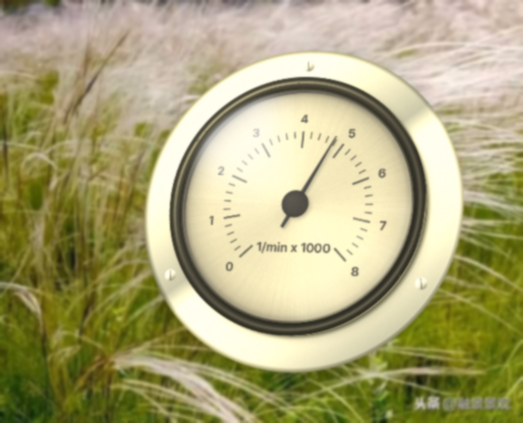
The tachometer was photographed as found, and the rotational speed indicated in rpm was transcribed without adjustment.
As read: 4800 rpm
